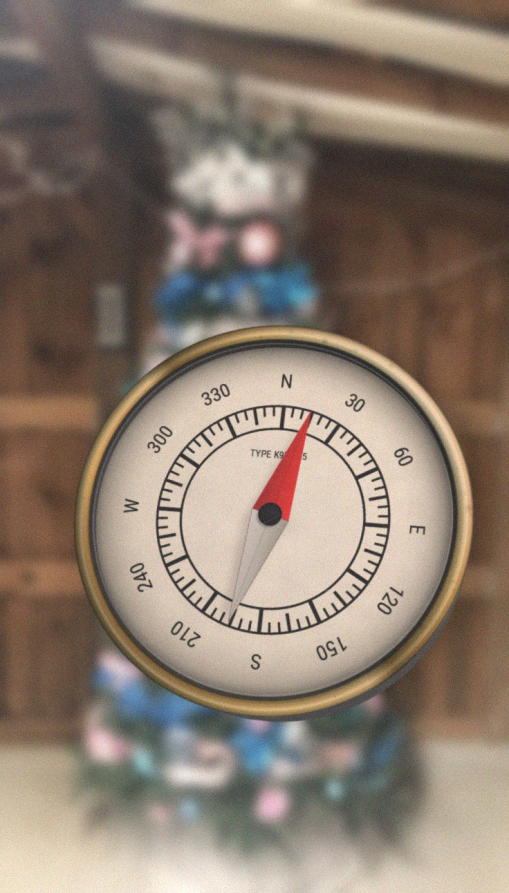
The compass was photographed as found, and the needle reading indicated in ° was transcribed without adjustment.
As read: 15 °
